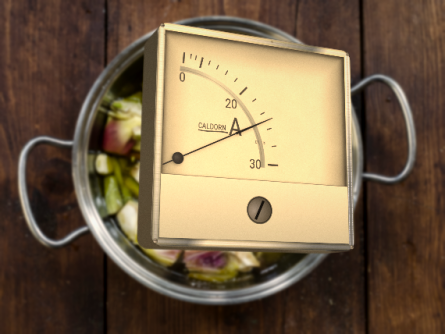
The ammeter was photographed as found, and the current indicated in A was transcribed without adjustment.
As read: 25 A
